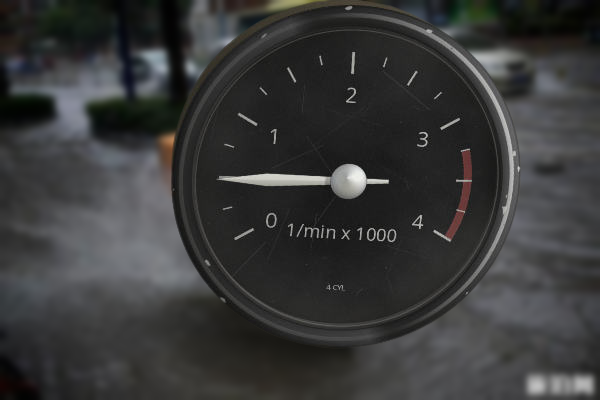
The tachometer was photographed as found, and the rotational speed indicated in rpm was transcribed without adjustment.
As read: 500 rpm
